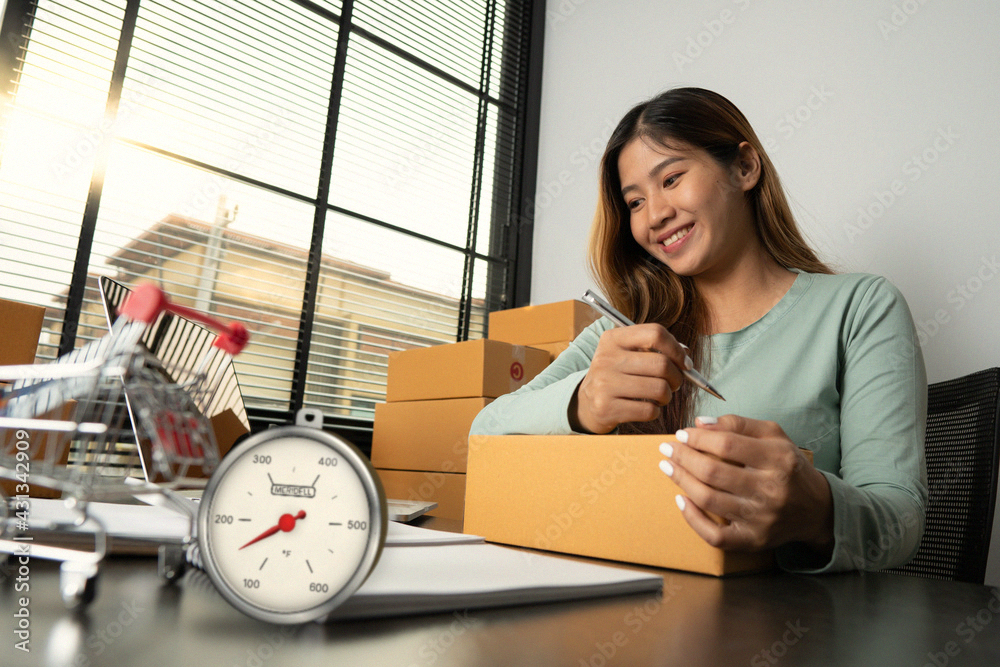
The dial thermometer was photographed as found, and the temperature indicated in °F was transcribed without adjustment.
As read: 150 °F
